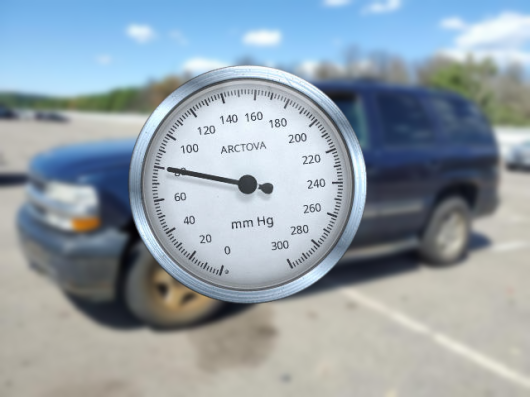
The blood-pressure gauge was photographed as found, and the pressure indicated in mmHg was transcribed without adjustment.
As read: 80 mmHg
